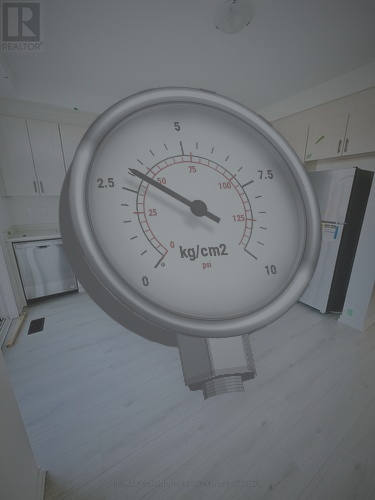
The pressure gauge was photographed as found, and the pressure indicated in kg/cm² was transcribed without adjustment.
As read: 3 kg/cm²
